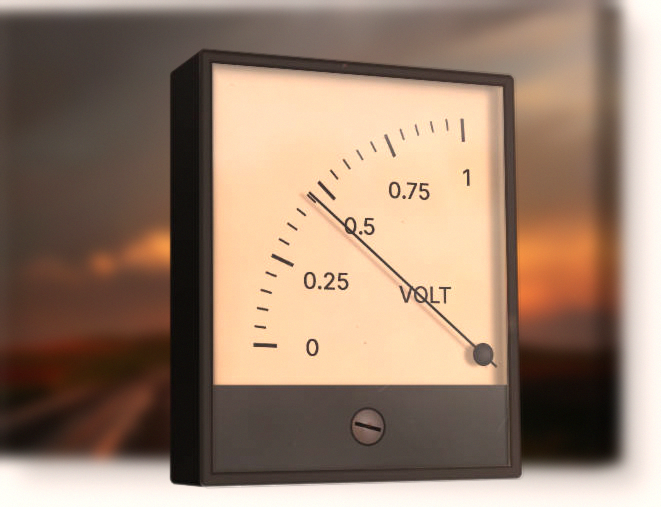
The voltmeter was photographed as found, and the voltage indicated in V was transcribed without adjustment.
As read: 0.45 V
